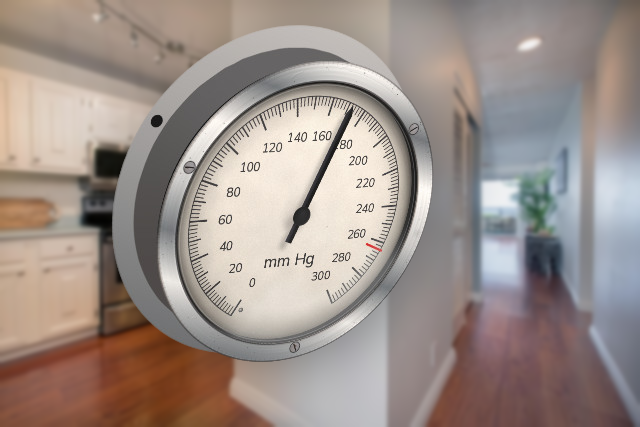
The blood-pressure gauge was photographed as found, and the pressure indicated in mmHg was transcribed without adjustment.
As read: 170 mmHg
